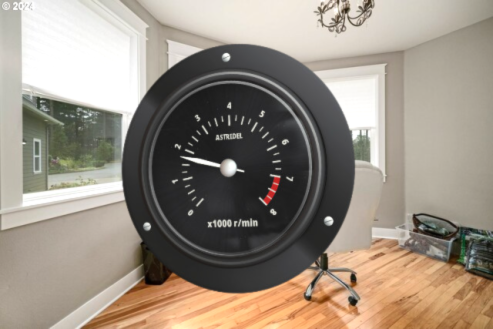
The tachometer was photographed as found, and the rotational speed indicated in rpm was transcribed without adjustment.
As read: 1750 rpm
